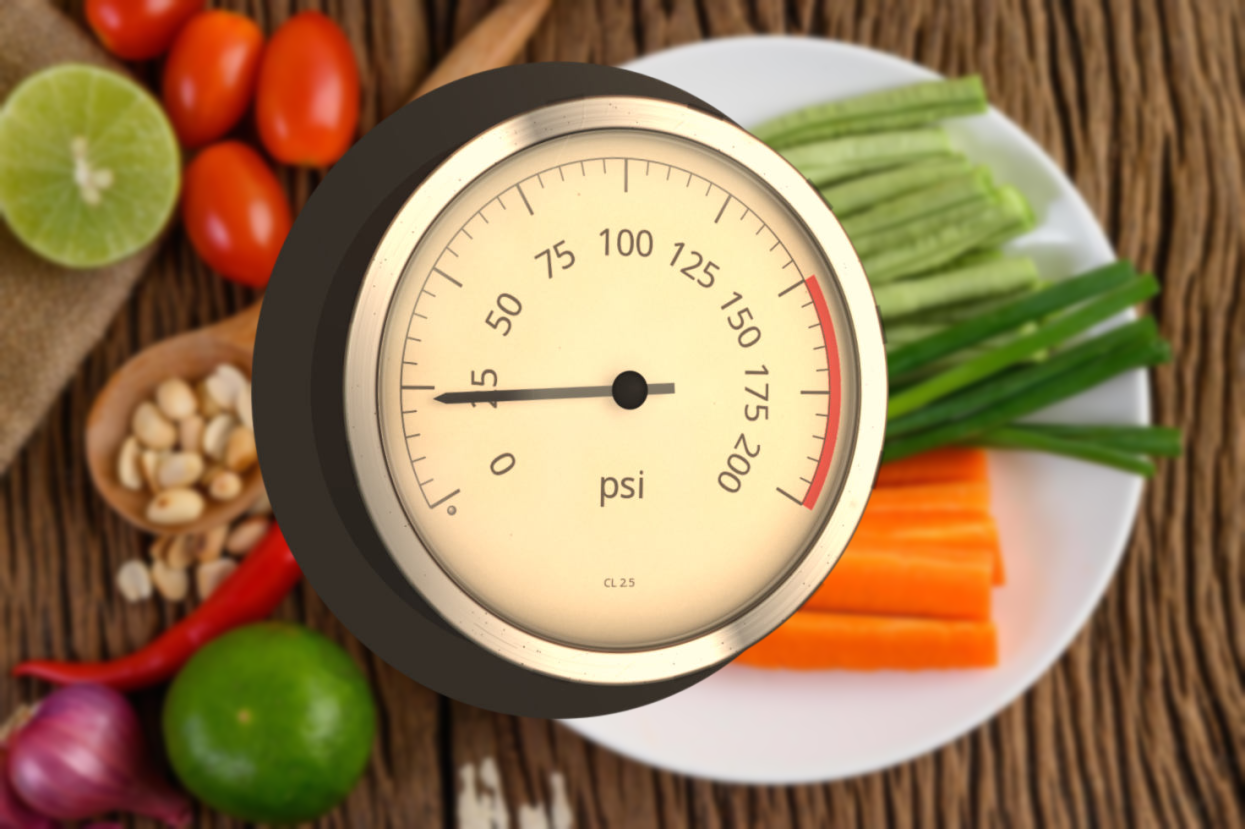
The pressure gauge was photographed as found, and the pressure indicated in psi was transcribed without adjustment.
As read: 22.5 psi
